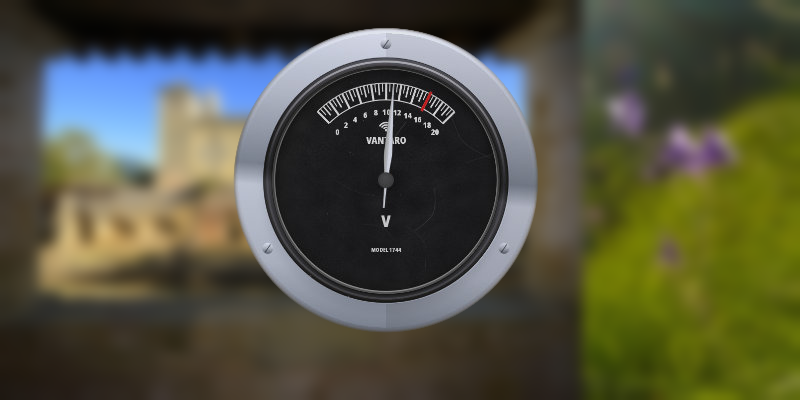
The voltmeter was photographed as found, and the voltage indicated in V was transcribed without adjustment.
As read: 11 V
